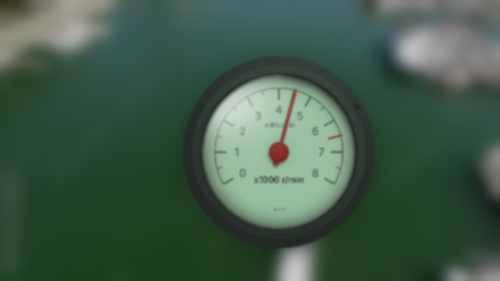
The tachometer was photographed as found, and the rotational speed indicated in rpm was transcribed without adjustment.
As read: 4500 rpm
